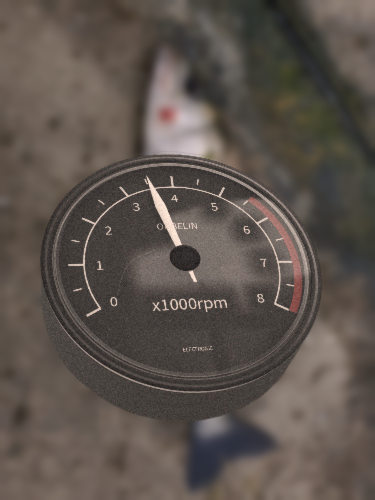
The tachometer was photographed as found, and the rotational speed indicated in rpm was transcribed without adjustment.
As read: 3500 rpm
